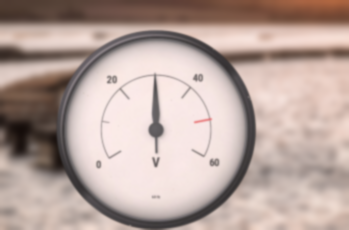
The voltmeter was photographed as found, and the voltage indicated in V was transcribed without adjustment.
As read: 30 V
